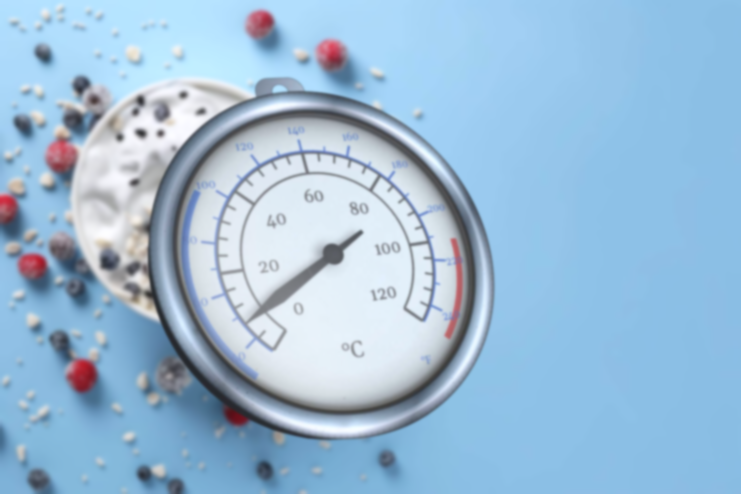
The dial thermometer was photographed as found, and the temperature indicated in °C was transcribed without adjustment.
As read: 8 °C
